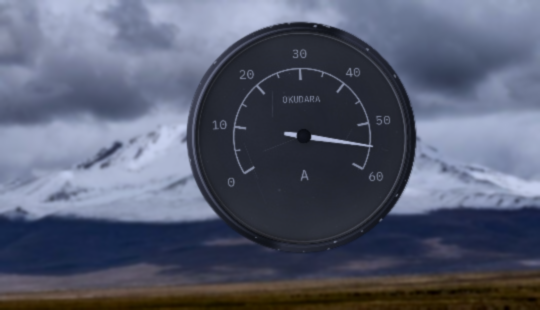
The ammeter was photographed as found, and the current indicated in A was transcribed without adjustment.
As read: 55 A
